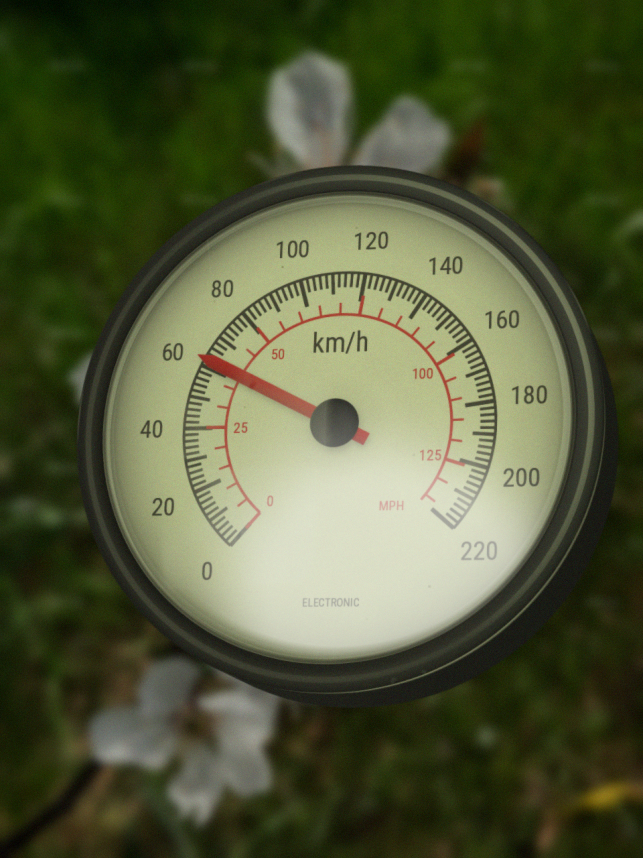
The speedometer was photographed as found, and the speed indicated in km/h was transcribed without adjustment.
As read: 62 km/h
